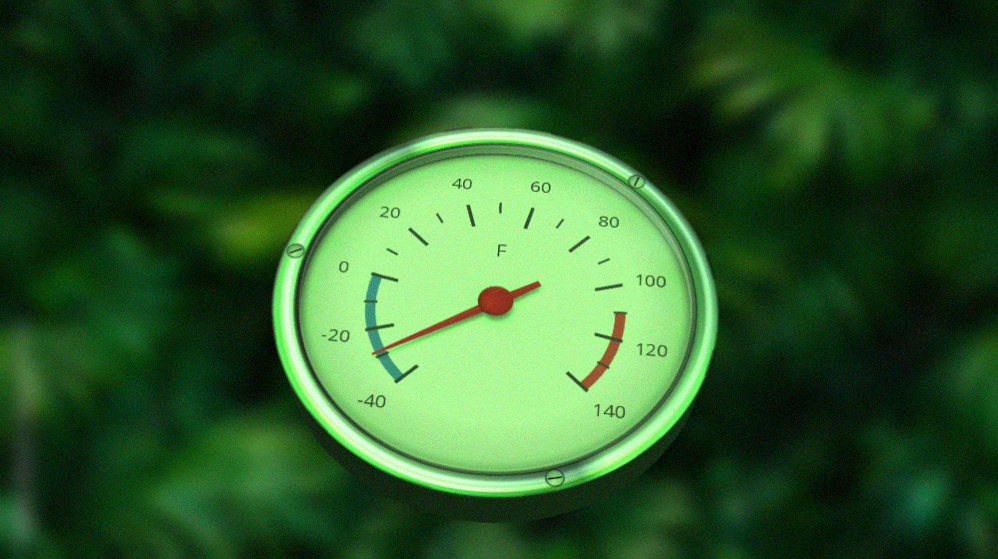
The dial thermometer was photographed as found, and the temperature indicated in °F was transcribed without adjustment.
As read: -30 °F
